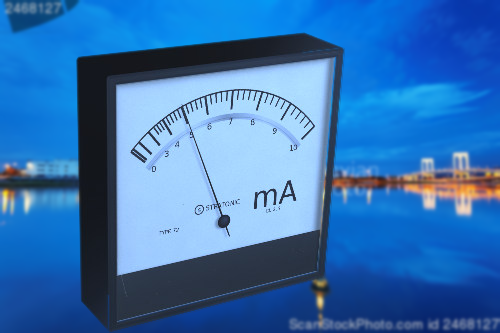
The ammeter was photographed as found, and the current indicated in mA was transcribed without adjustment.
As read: 5 mA
